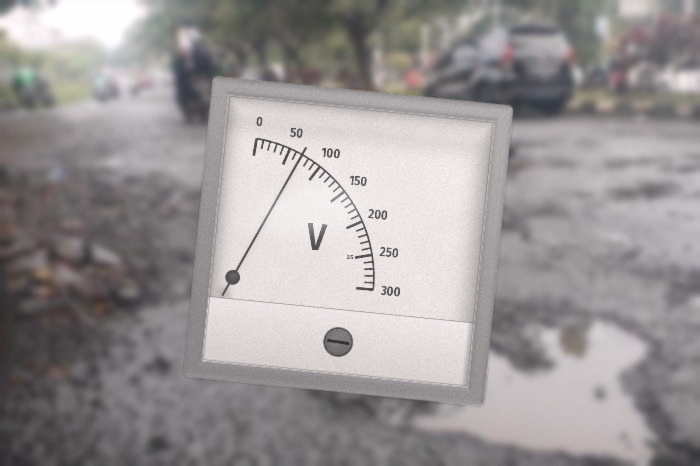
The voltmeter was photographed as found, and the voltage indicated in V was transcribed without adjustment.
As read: 70 V
